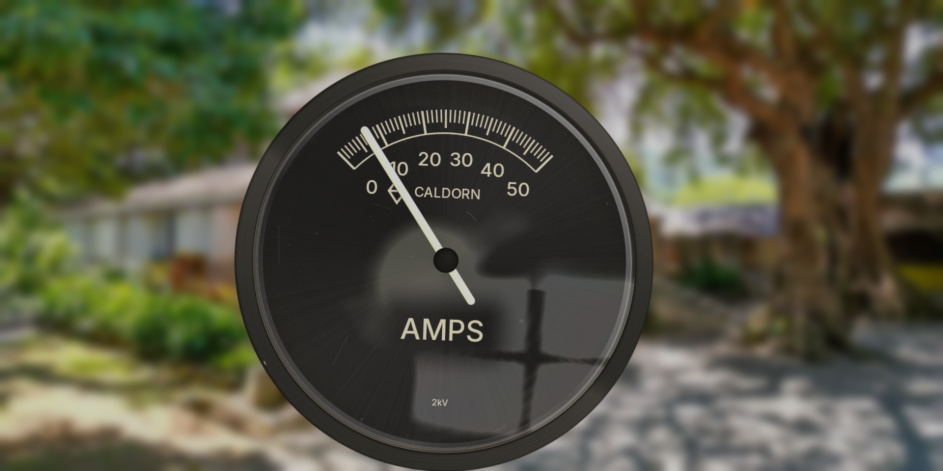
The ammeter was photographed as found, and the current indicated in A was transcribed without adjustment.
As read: 7 A
